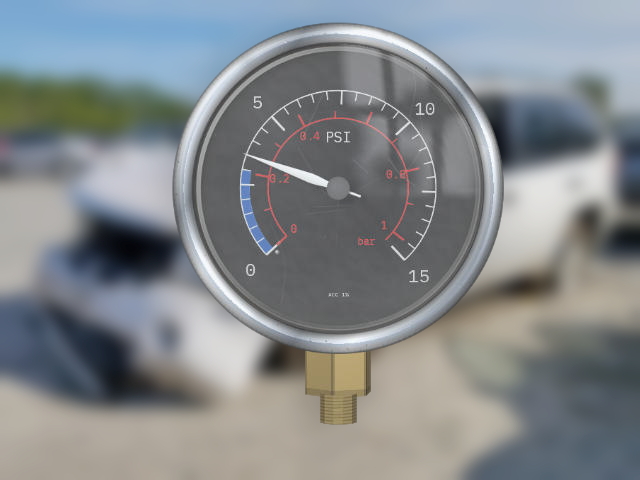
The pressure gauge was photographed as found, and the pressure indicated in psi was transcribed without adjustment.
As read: 3.5 psi
